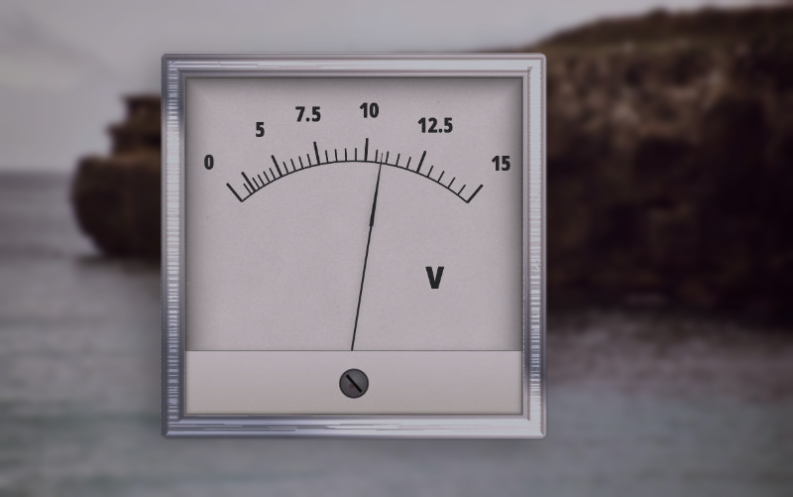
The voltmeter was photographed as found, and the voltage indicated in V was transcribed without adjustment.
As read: 10.75 V
